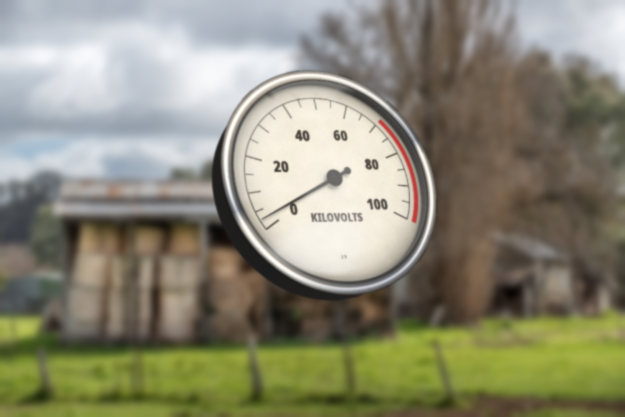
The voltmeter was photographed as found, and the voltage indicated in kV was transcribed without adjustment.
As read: 2.5 kV
